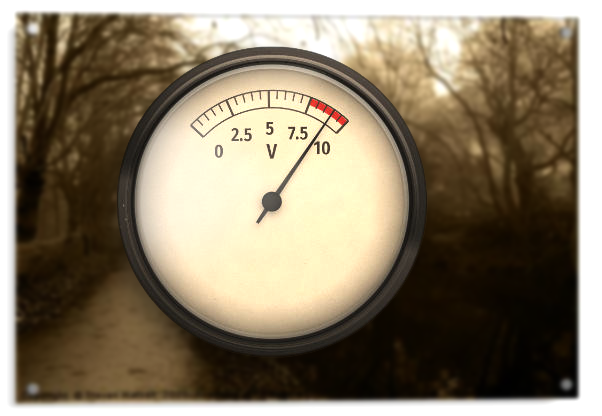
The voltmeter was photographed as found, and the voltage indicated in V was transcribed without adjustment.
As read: 9 V
